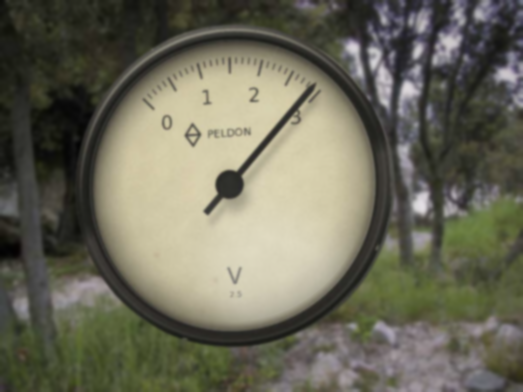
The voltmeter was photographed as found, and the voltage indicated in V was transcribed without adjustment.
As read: 2.9 V
